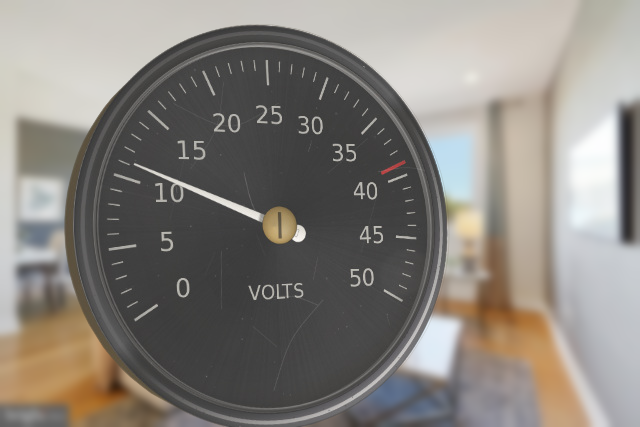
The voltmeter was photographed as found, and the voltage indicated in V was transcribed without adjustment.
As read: 11 V
